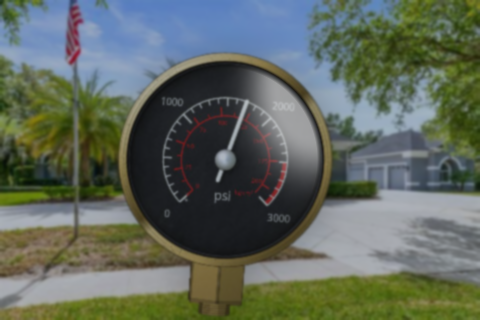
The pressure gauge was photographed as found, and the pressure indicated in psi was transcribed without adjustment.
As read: 1700 psi
